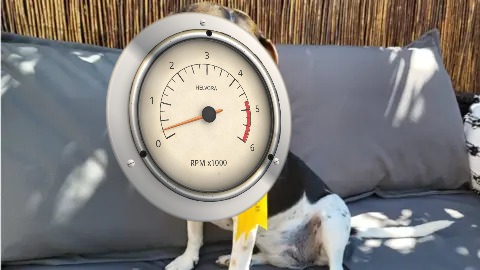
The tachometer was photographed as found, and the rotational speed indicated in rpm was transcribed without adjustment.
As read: 250 rpm
